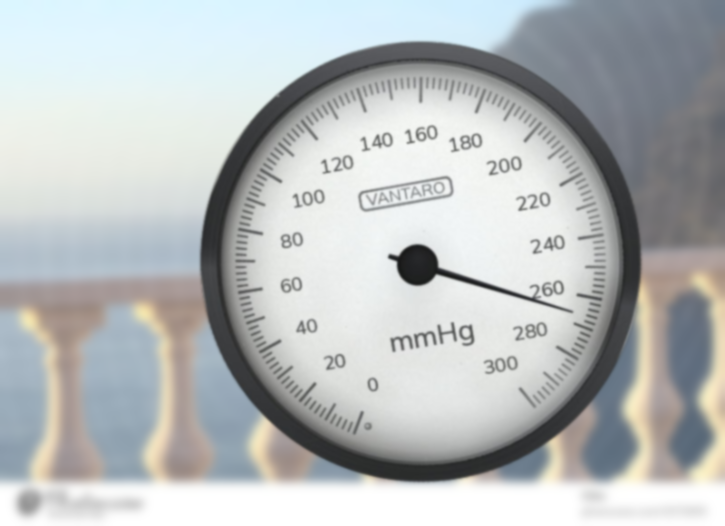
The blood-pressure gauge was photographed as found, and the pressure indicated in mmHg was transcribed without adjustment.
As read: 266 mmHg
